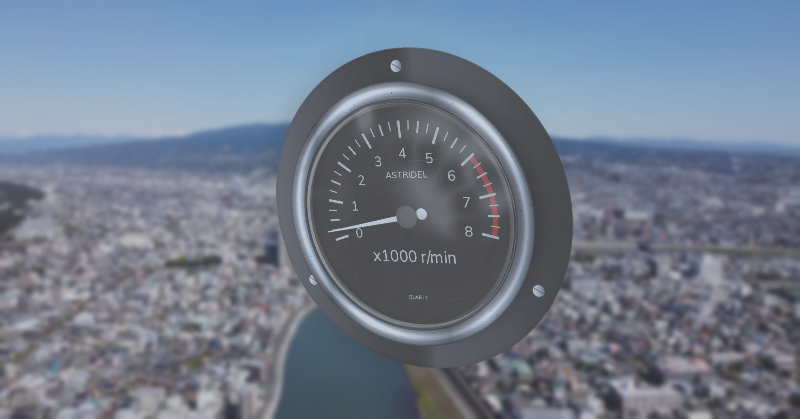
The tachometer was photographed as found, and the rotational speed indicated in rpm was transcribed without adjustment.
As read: 250 rpm
